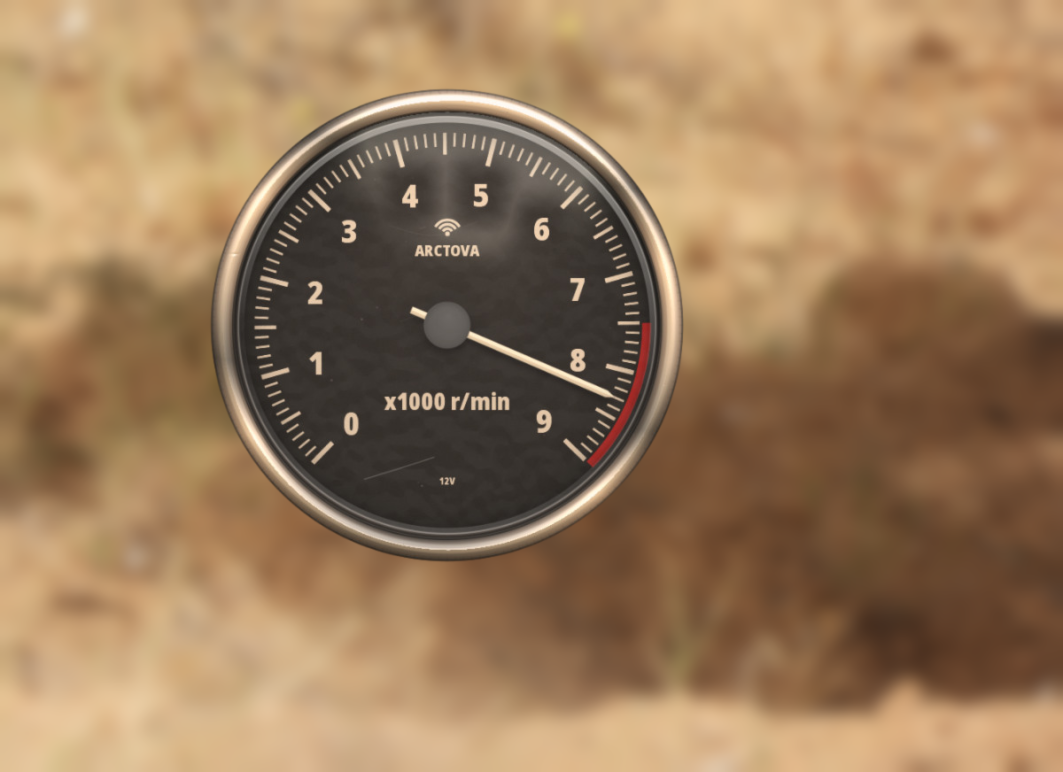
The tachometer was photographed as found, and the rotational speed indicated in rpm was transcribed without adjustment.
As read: 8300 rpm
